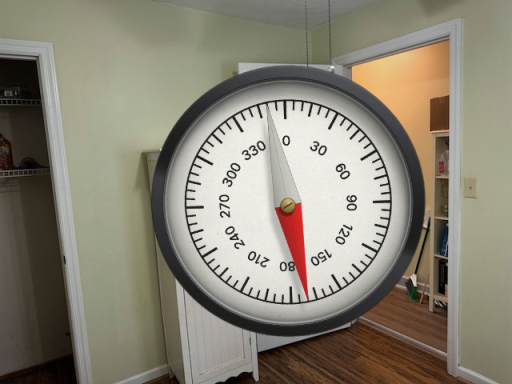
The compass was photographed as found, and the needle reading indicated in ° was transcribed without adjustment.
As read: 170 °
